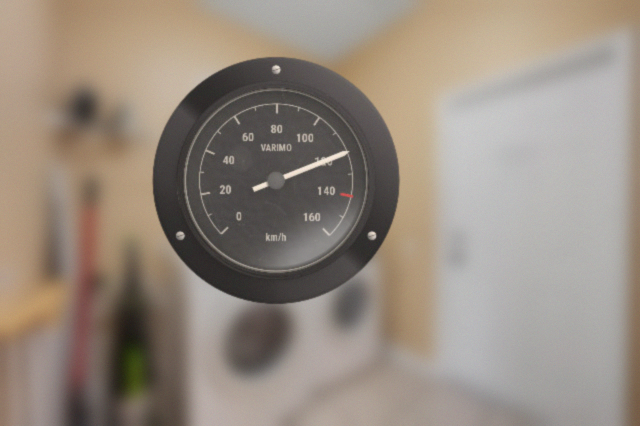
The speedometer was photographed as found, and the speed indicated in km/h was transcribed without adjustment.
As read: 120 km/h
